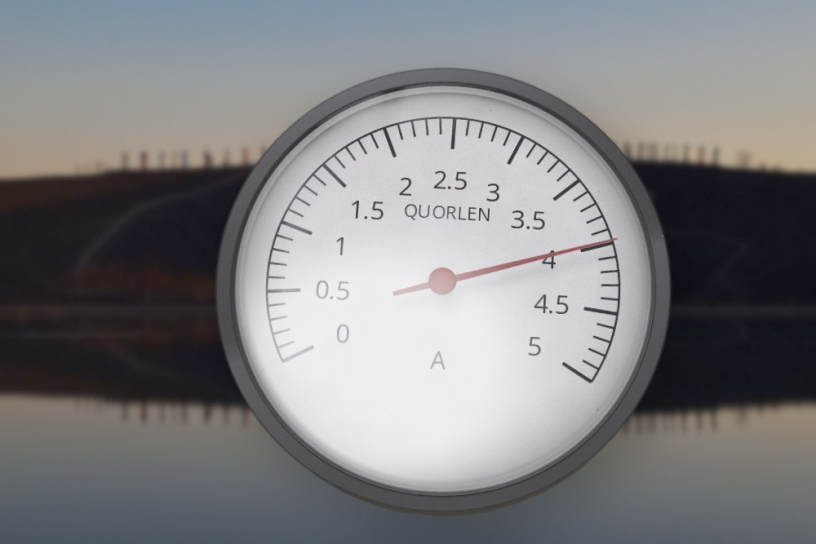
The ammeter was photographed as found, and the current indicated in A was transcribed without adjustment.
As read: 4 A
